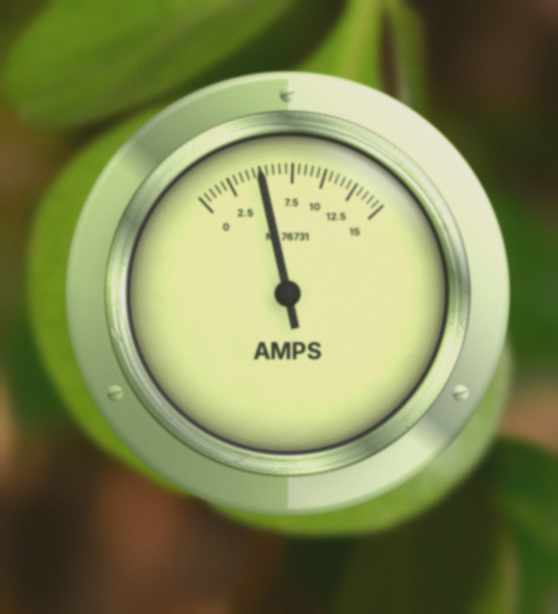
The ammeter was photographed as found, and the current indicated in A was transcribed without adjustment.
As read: 5 A
